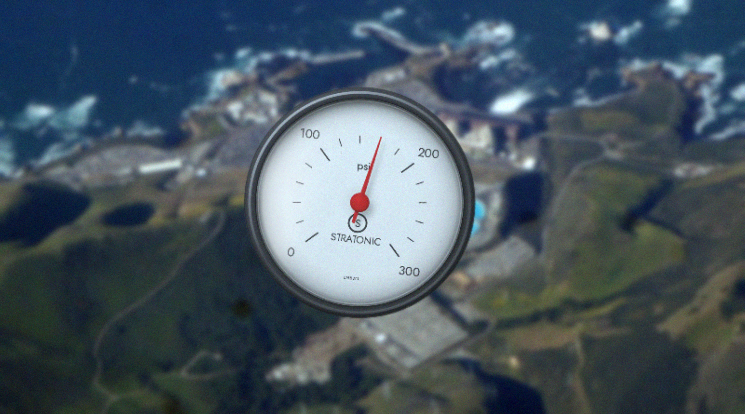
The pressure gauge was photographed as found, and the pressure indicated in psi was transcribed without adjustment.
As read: 160 psi
